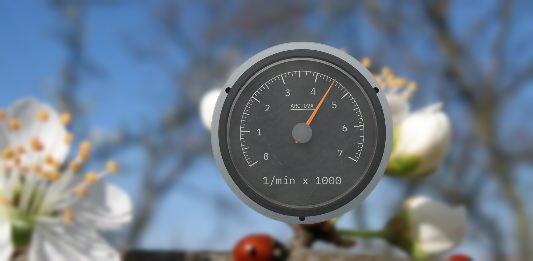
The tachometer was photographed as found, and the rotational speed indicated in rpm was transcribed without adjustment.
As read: 4500 rpm
